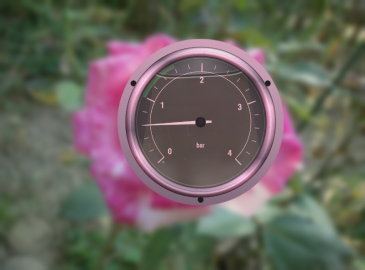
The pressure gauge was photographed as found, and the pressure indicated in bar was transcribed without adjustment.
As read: 0.6 bar
